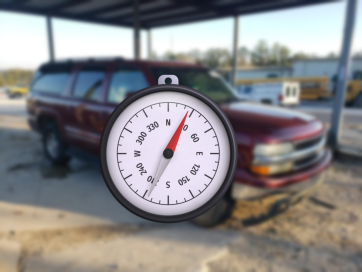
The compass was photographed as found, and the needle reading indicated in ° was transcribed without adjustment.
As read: 25 °
